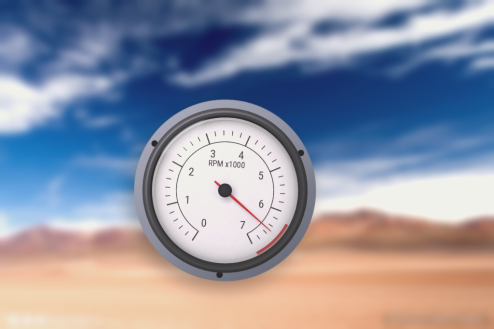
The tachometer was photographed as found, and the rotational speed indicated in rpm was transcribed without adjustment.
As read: 6500 rpm
